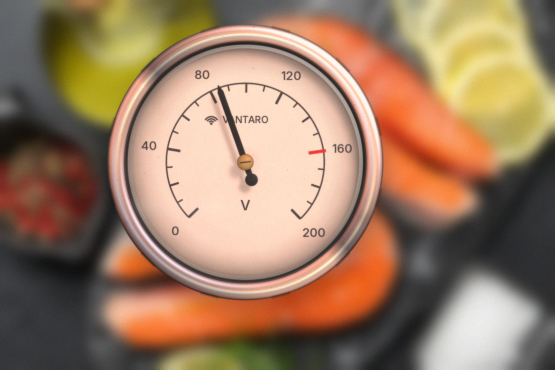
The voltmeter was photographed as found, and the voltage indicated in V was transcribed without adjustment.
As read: 85 V
